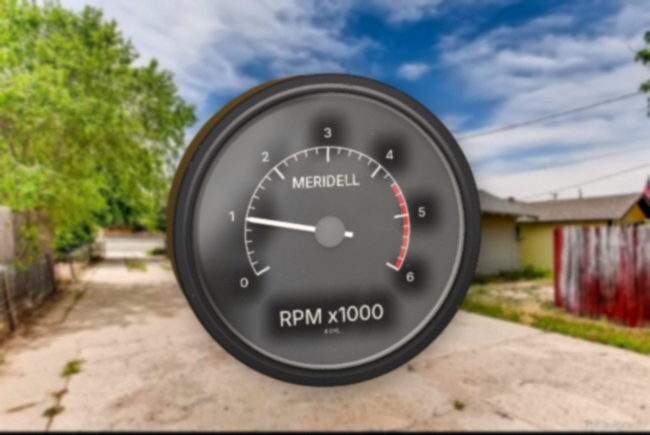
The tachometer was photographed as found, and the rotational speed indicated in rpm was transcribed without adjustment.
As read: 1000 rpm
